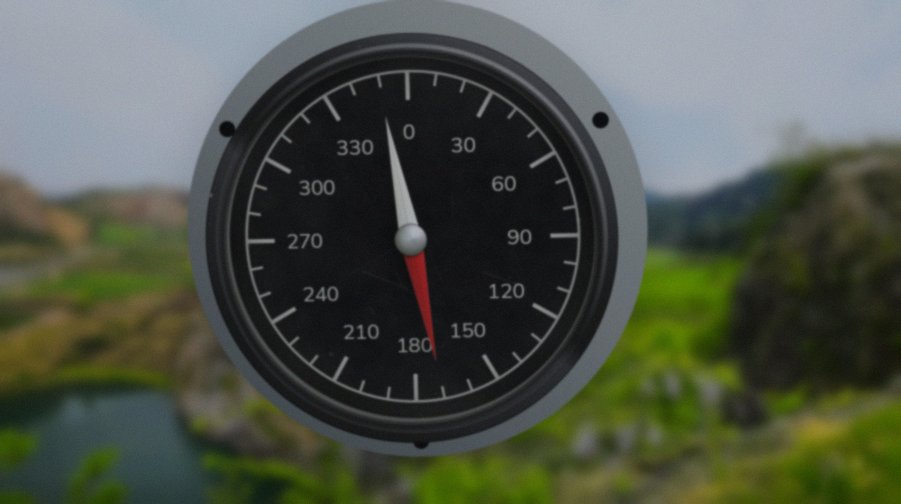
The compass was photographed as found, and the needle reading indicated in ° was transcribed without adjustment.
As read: 170 °
